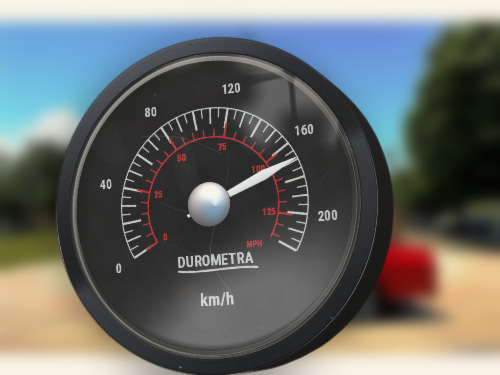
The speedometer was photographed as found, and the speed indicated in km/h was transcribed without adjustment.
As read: 170 km/h
